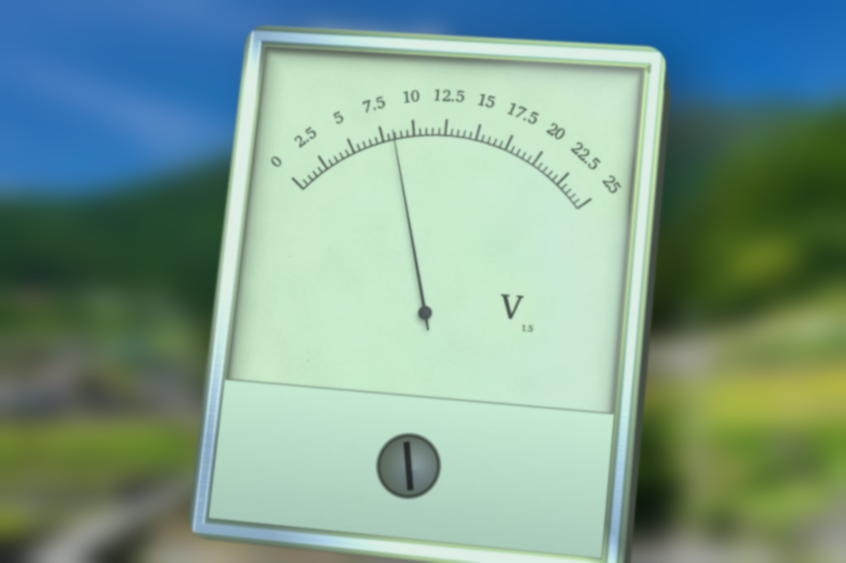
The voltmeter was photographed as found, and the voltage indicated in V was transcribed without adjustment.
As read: 8.5 V
